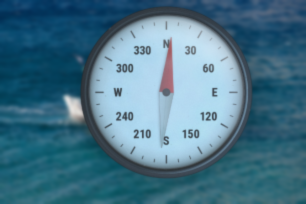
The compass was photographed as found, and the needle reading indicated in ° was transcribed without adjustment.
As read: 5 °
